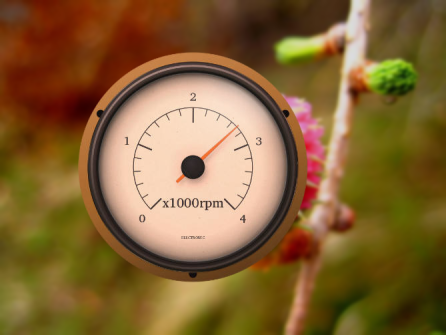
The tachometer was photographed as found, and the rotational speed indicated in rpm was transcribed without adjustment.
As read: 2700 rpm
